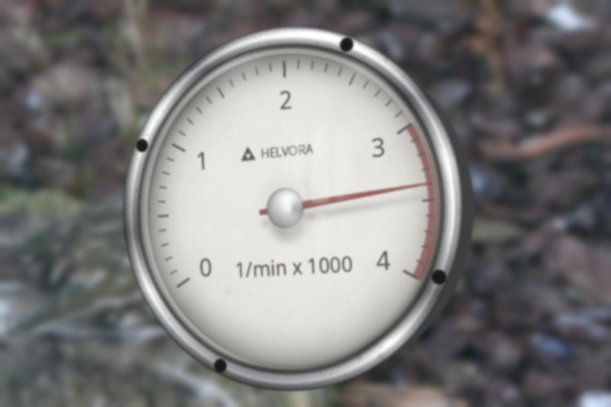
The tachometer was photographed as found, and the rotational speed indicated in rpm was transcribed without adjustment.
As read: 3400 rpm
